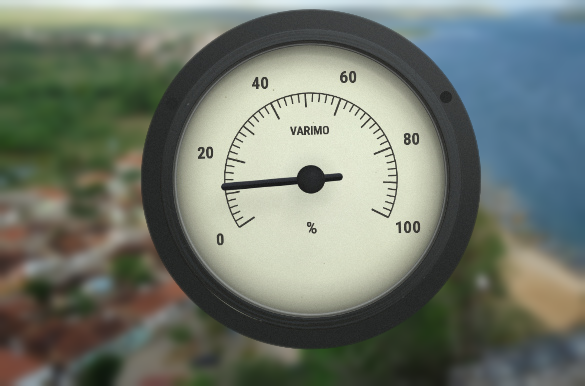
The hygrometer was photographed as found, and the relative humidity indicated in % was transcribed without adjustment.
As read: 12 %
